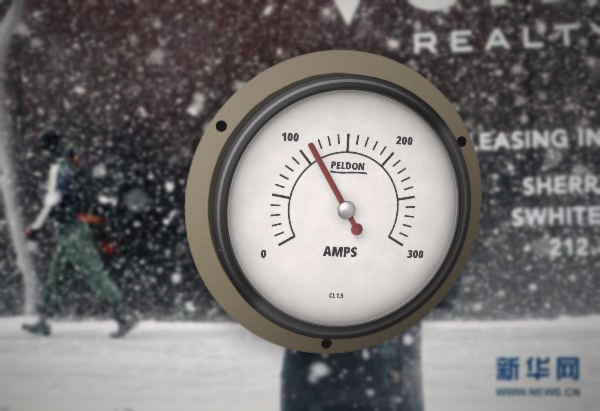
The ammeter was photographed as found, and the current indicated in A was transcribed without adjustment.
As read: 110 A
